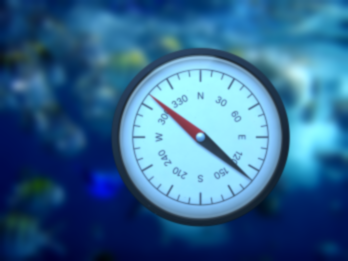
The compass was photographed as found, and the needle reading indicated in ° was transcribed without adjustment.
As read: 310 °
